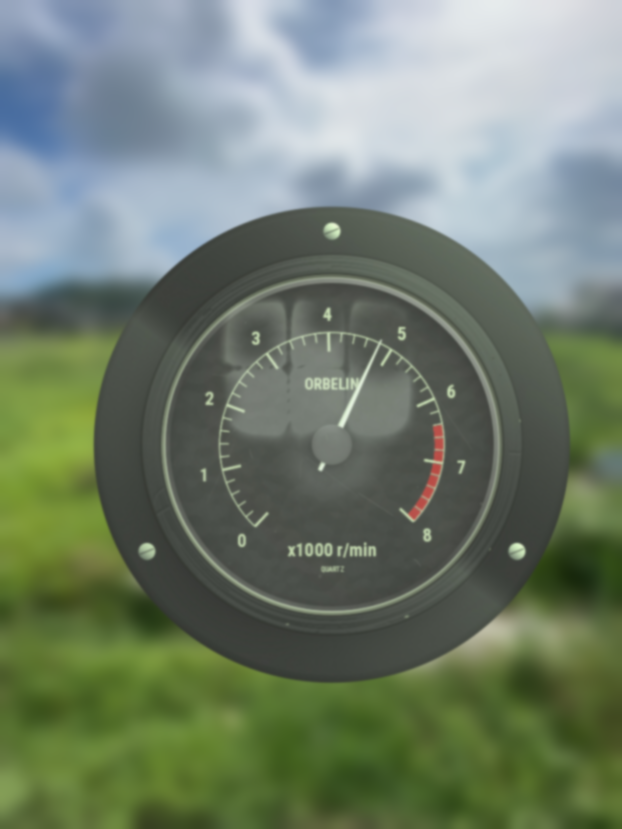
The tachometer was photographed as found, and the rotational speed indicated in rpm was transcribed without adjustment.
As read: 4800 rpm
